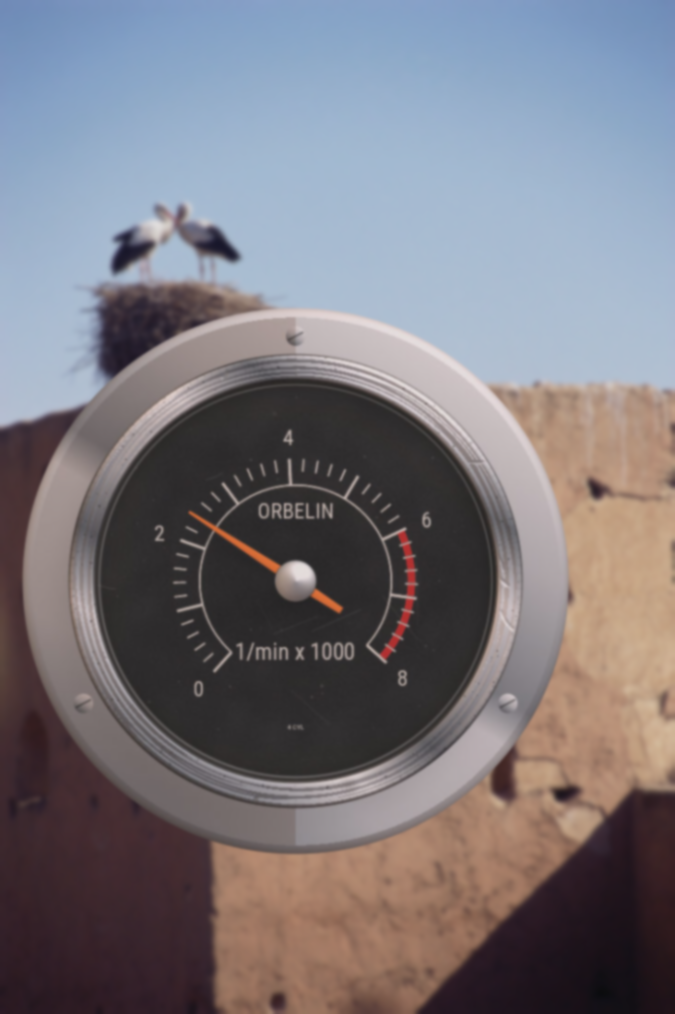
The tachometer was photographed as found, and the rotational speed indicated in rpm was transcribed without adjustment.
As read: 2400 rpm
